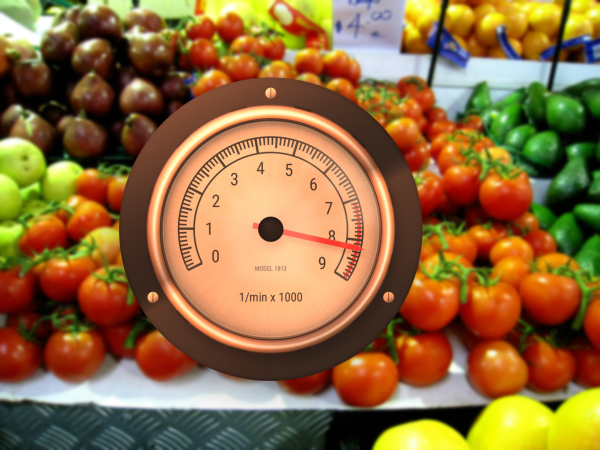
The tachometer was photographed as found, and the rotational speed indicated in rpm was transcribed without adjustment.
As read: 8200 rpm
